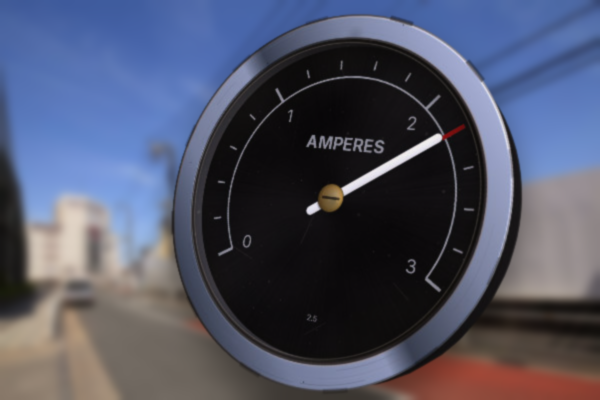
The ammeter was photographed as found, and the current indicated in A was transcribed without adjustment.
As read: 2.2 A
